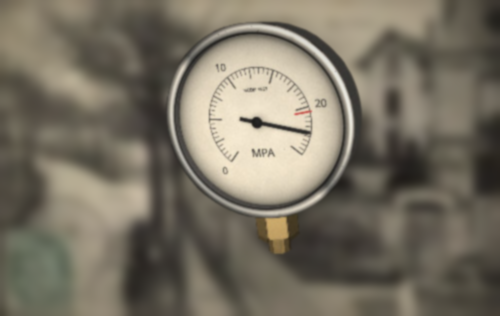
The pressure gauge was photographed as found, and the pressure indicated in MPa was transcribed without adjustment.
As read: 22.5 MPa
